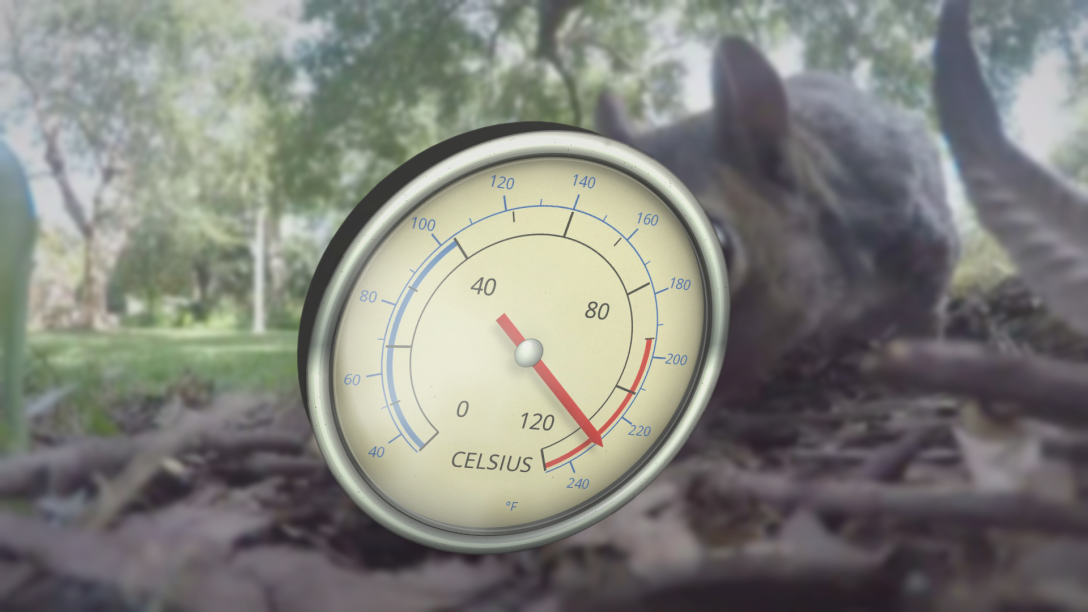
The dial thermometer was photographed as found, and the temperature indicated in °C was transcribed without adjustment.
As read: 110 °C
